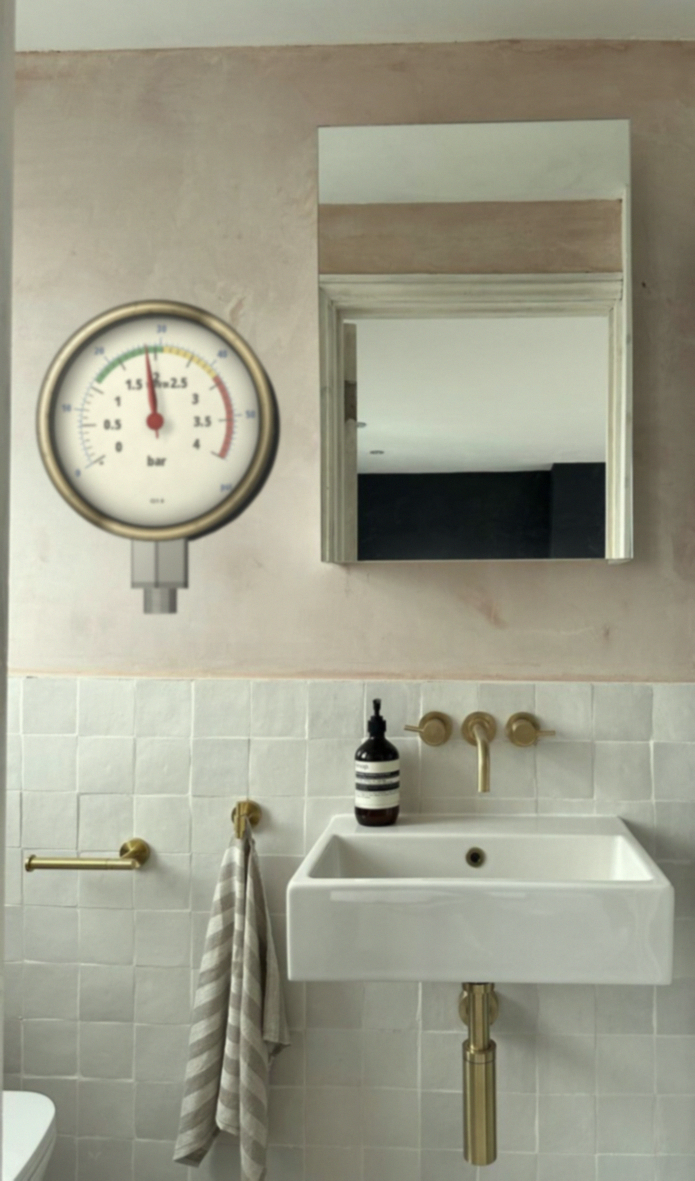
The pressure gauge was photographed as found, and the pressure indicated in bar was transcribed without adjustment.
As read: 1.9 bar
